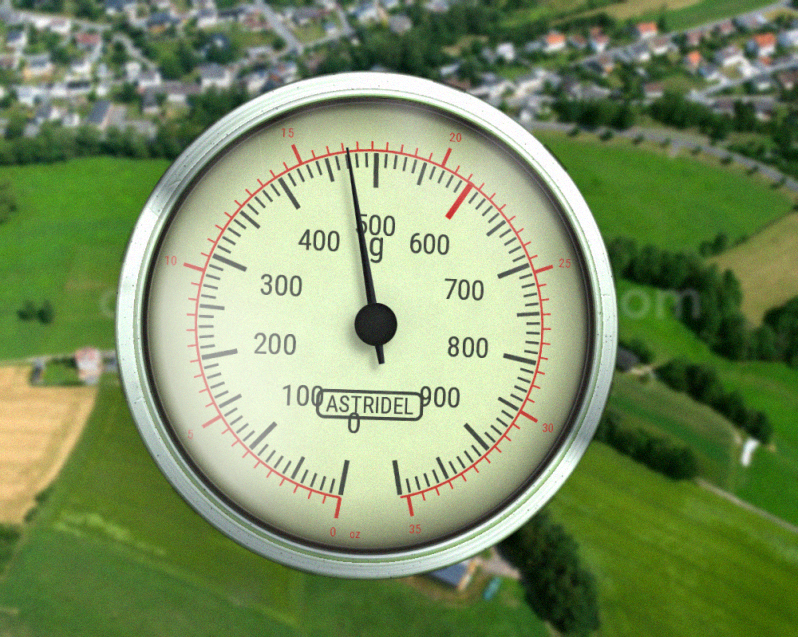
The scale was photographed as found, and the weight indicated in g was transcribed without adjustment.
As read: 470 g
